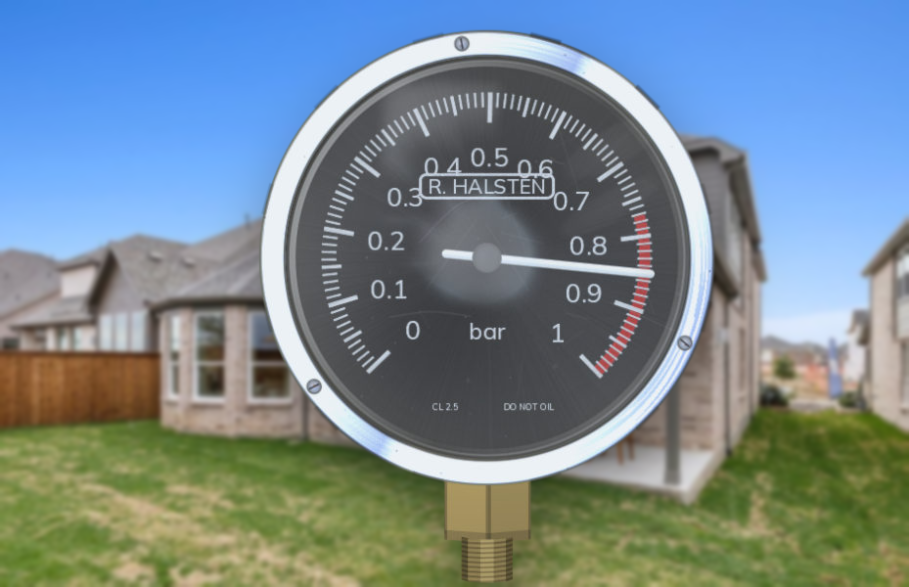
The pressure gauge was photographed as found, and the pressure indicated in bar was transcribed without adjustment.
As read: 0.85 bar
